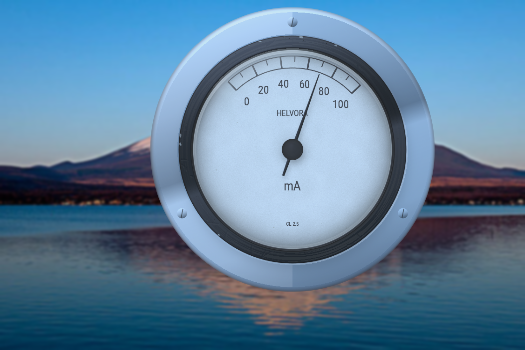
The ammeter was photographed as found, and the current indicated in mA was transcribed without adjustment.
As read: 70 mA
